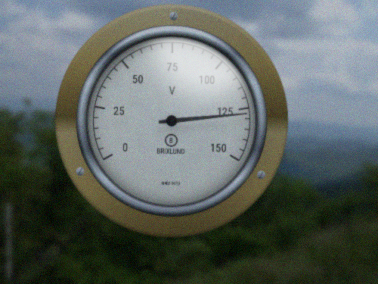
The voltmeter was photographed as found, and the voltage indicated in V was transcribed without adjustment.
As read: 127.5 V
